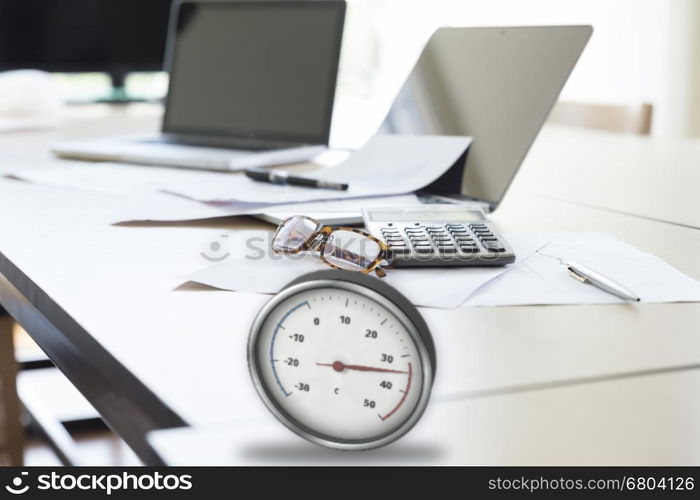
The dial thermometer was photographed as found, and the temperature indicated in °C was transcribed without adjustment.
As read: 34 °C
